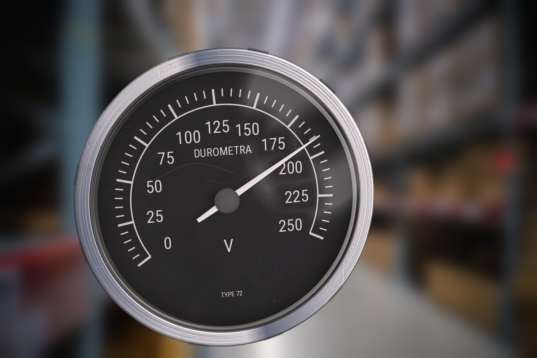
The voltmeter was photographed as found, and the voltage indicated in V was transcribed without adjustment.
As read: 190 V
